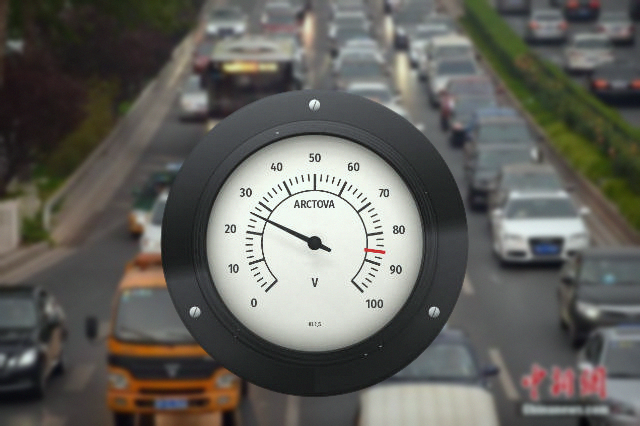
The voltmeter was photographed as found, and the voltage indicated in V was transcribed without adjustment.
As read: 26 V
